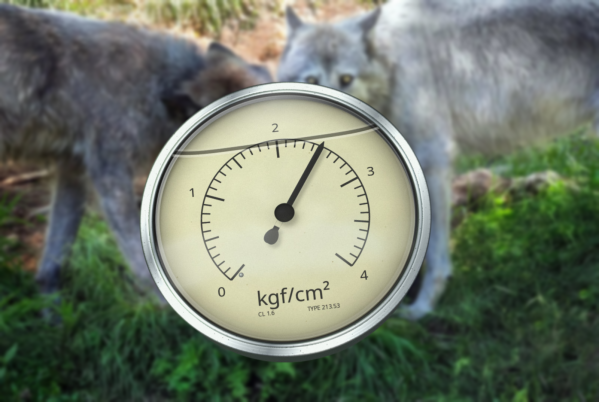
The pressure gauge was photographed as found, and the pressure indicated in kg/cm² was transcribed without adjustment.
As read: 2.5 kg/cm²
